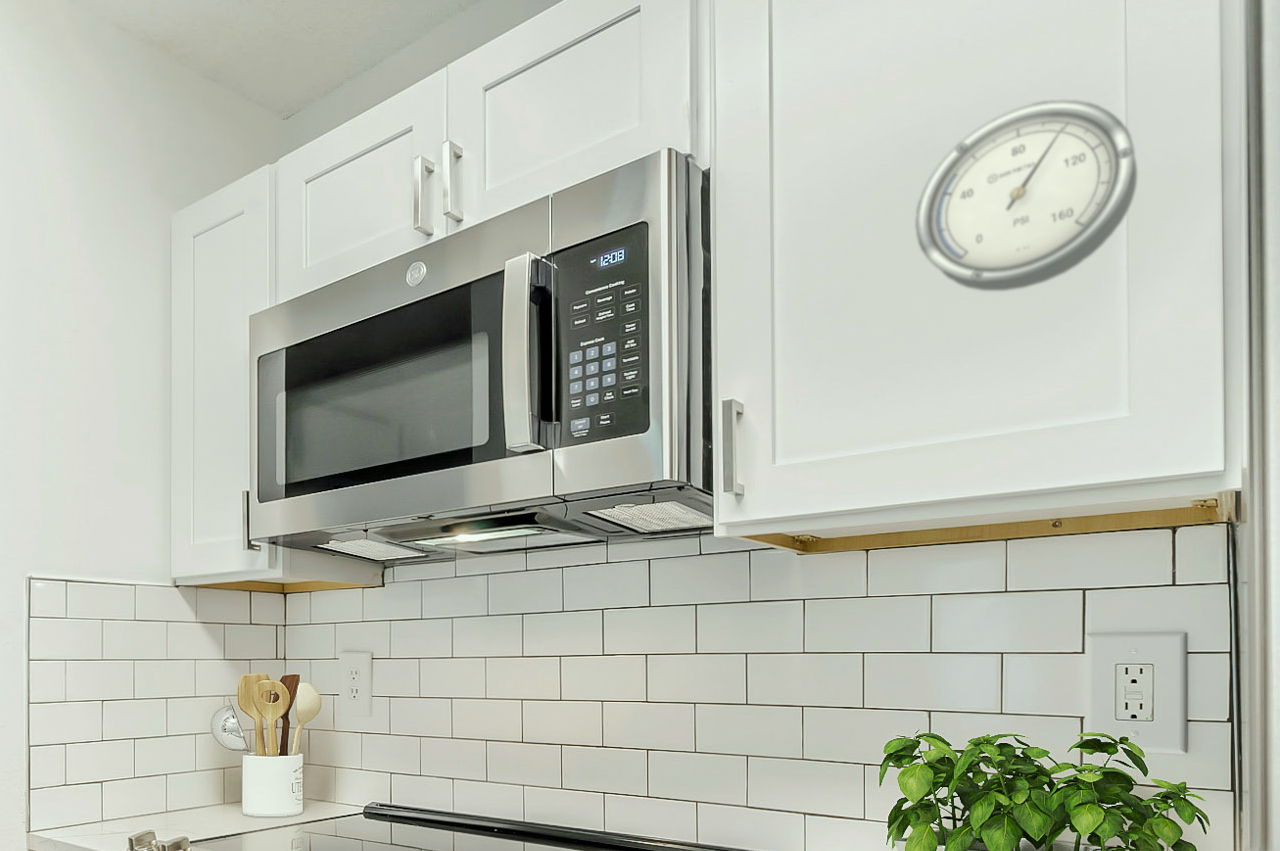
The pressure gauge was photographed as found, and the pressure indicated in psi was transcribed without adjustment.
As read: 100 psi
